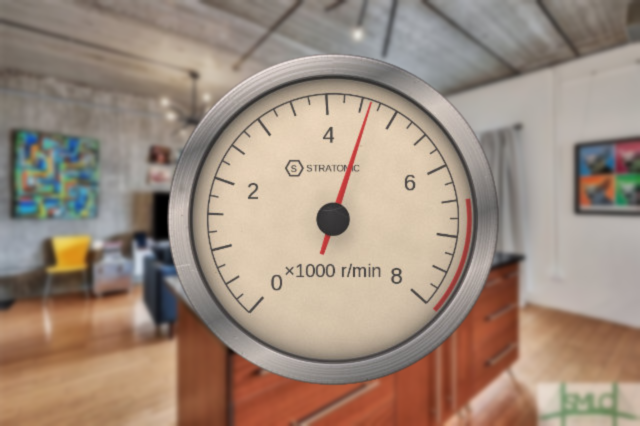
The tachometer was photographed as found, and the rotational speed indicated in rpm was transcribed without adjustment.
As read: 4625 rpm
